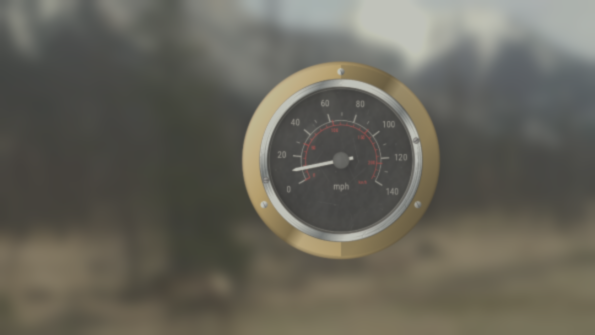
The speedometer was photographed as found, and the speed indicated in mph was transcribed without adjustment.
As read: 10 mph
